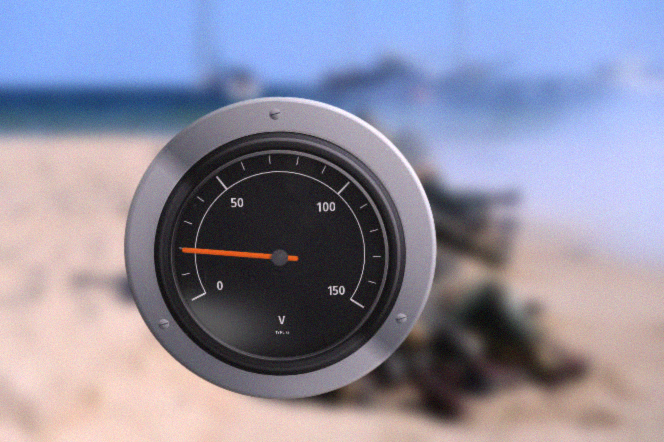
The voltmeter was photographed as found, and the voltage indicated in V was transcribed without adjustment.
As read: 20 V
